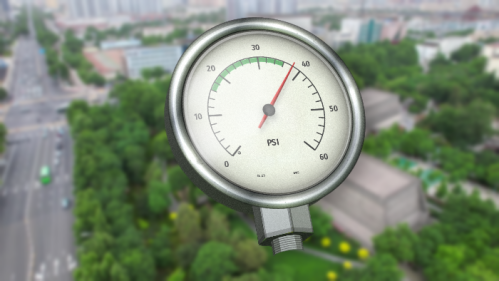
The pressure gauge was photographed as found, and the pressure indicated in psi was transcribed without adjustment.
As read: 38 psi
